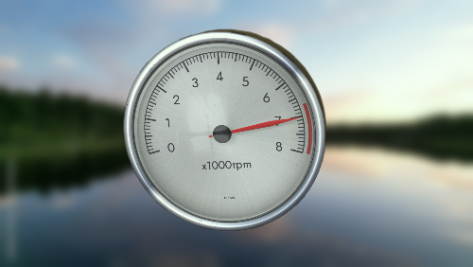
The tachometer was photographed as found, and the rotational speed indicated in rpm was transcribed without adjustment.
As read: 7000 rpm
